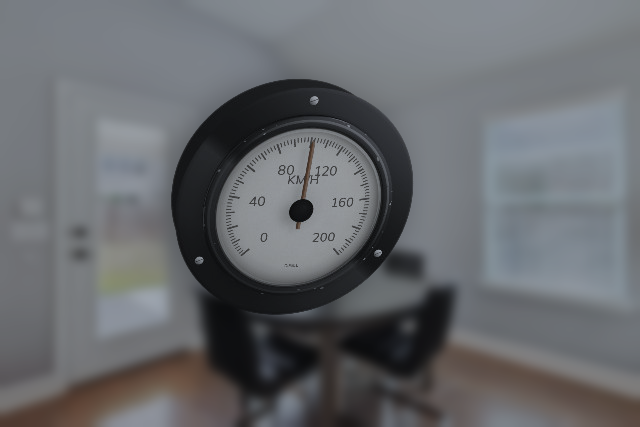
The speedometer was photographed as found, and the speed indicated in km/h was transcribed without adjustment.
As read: 100 km/h
